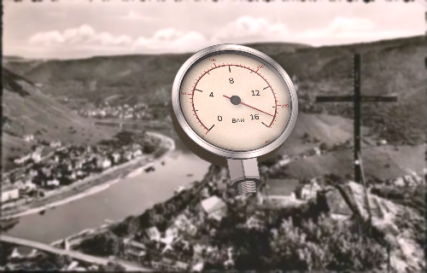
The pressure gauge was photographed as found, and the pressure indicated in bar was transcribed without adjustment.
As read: 15 bar
